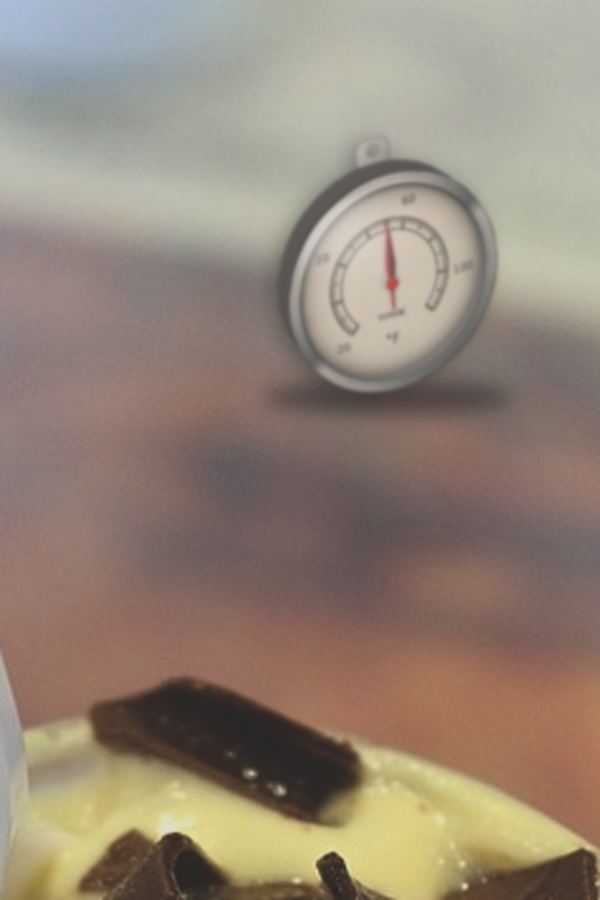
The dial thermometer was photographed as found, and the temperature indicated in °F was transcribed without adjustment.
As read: 50 °F
